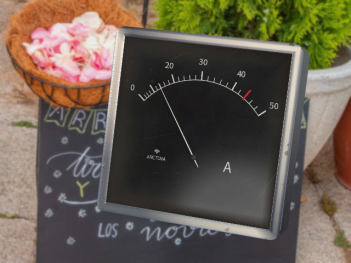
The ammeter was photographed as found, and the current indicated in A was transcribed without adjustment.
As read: 14 A
